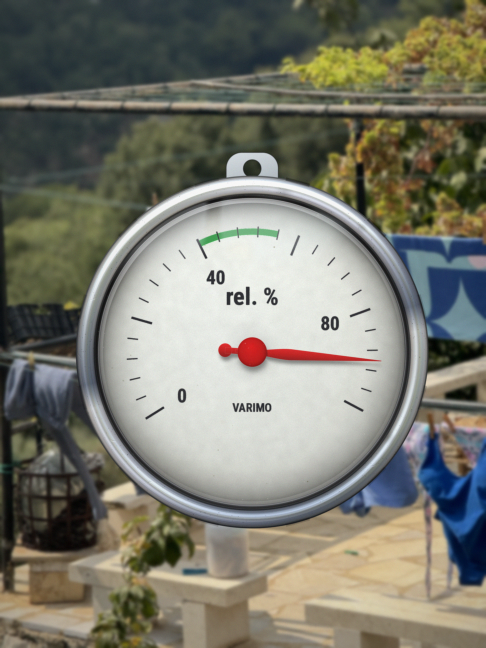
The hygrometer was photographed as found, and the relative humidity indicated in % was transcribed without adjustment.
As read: 90 %
